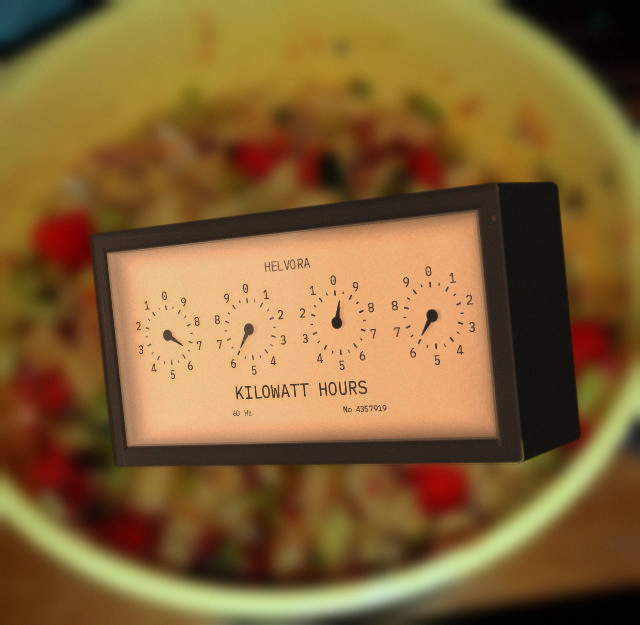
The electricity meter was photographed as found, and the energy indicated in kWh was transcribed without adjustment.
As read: 6596 kWh
